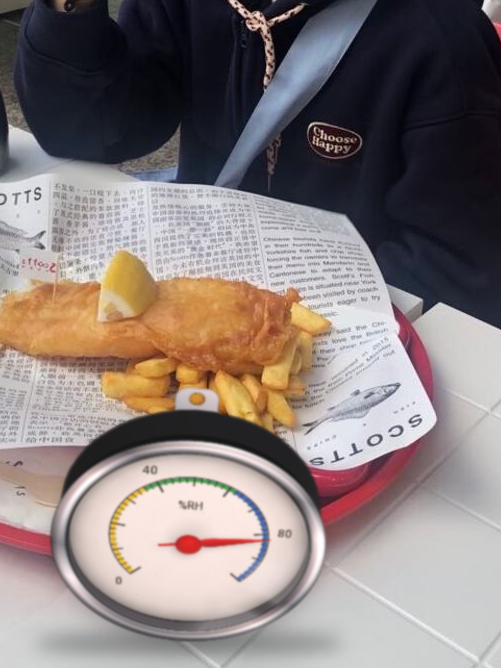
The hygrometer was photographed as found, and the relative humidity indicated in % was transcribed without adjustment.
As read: 80 %
